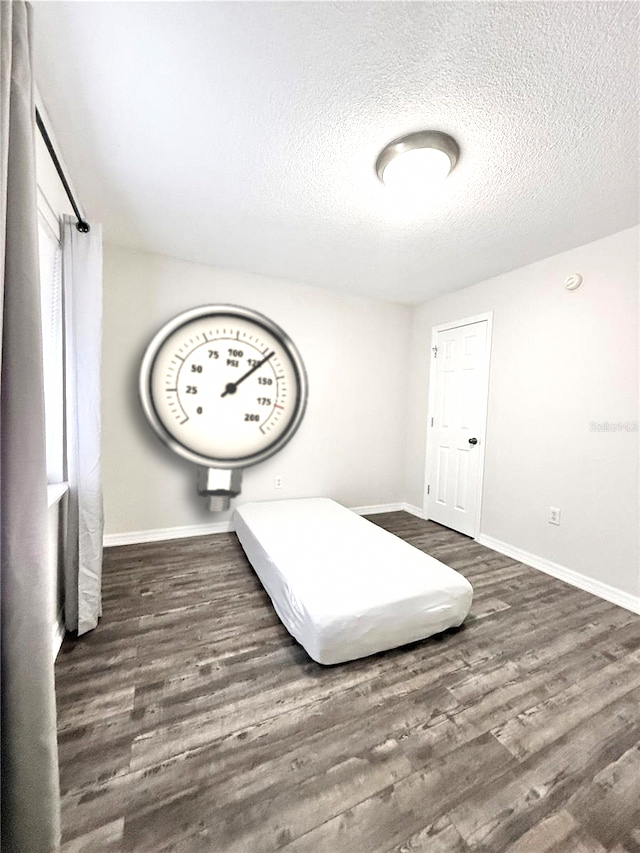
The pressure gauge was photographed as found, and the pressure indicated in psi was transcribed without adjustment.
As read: 130 psi
